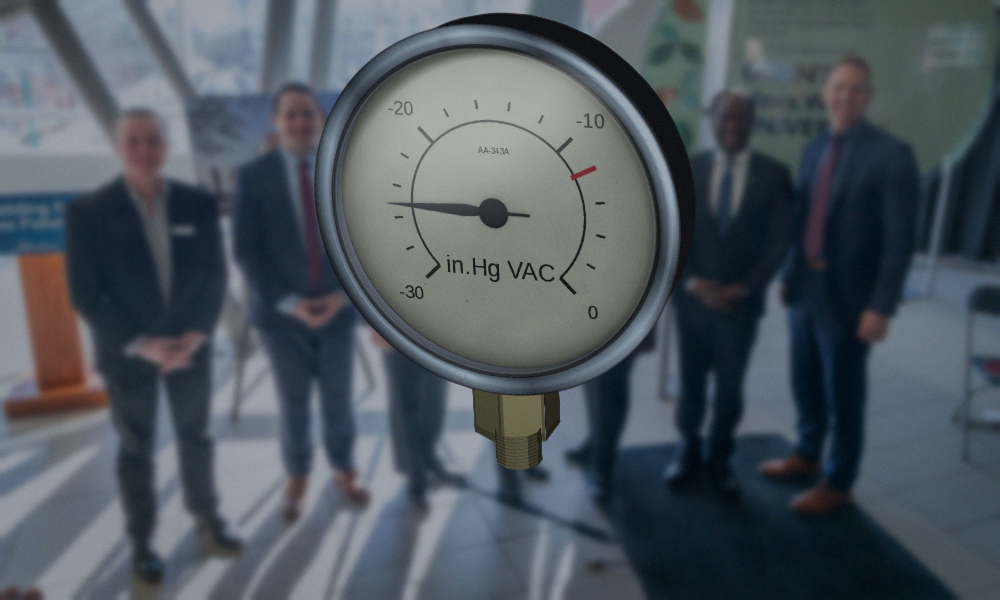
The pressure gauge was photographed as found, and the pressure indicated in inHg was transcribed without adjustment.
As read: -25 inHg
